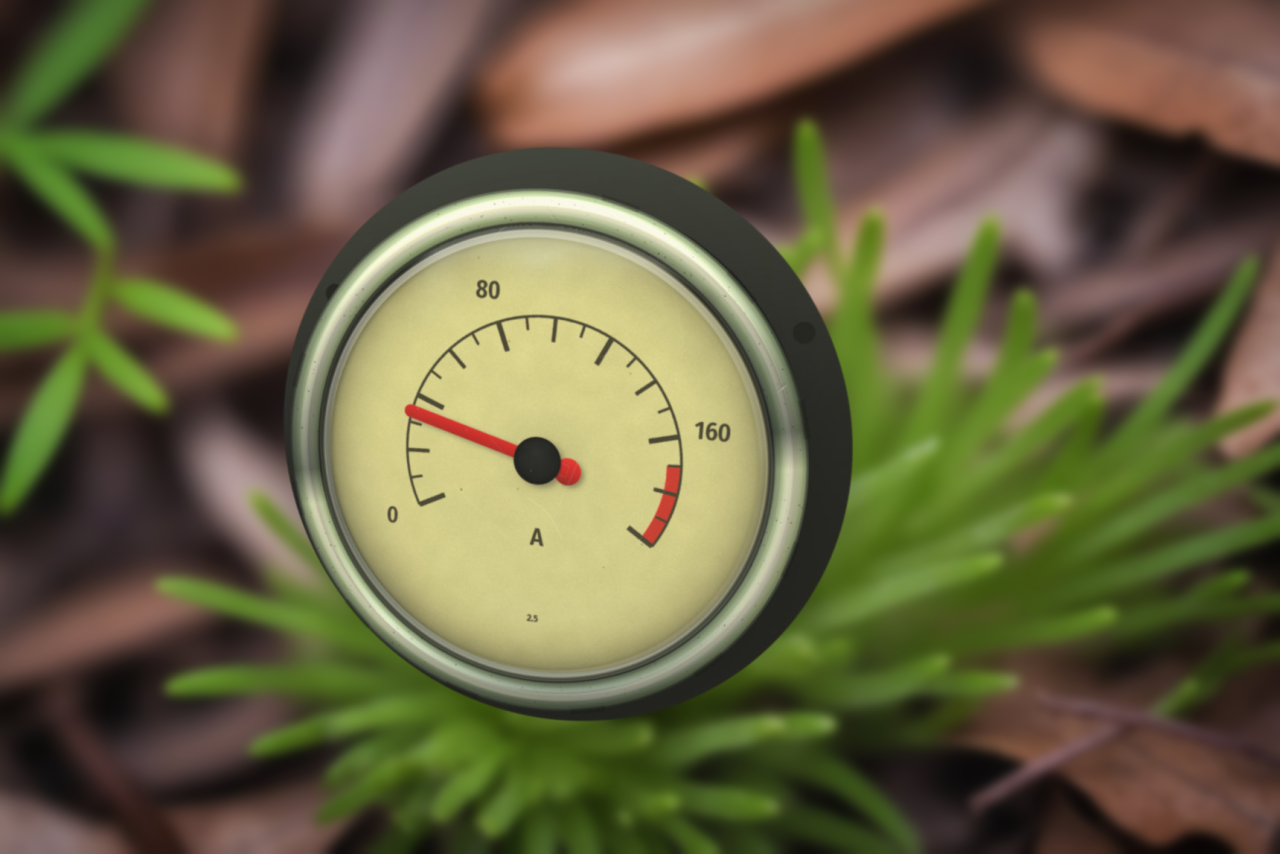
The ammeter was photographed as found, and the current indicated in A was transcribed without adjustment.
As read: 35 A
